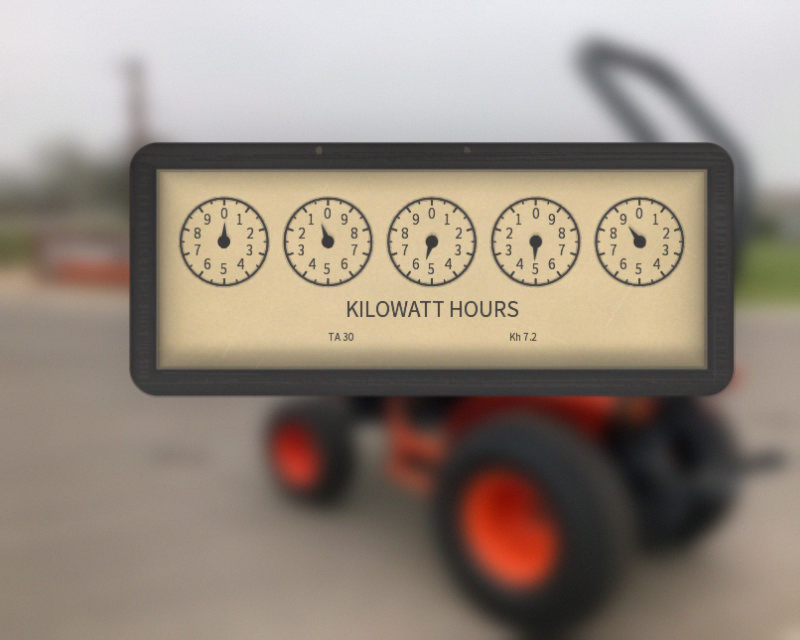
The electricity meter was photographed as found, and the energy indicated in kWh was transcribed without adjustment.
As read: 549 kWh
